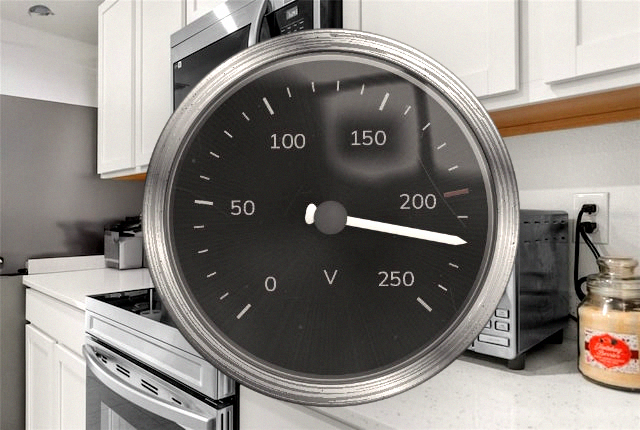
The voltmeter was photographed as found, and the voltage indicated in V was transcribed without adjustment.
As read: 220 V
